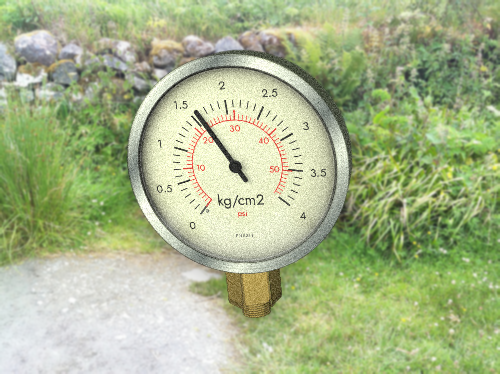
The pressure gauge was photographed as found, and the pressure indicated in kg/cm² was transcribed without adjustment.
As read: 1.6 kg/cm²
